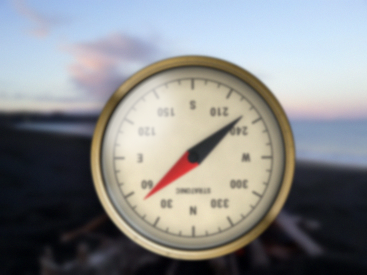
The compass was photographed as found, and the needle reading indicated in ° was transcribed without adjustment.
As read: 50 °
